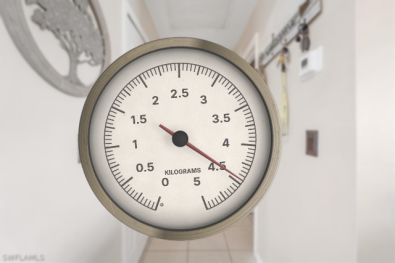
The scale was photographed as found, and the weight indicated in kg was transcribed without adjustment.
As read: 4.45 kg
